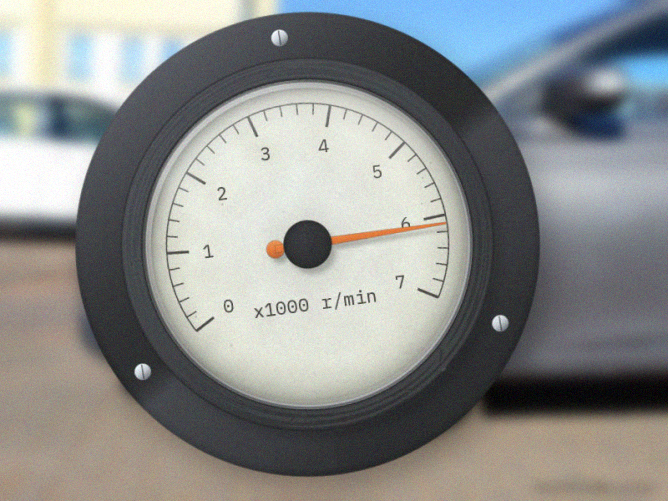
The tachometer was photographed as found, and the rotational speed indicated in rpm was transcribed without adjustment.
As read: 6100 rpm
